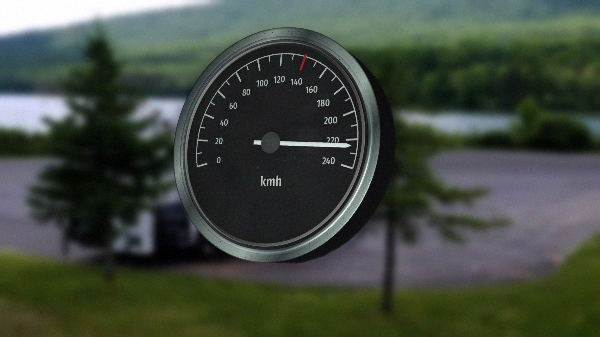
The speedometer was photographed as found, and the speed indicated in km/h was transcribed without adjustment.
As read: 225 km/h
